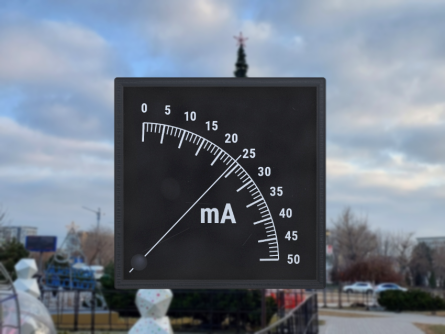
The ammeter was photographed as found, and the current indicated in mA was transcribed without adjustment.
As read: 24 mA
